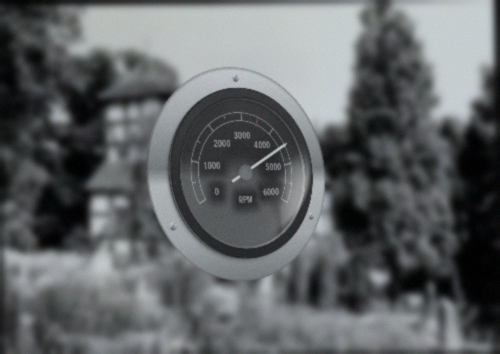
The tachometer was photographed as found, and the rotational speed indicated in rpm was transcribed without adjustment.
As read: 4500 rpm
